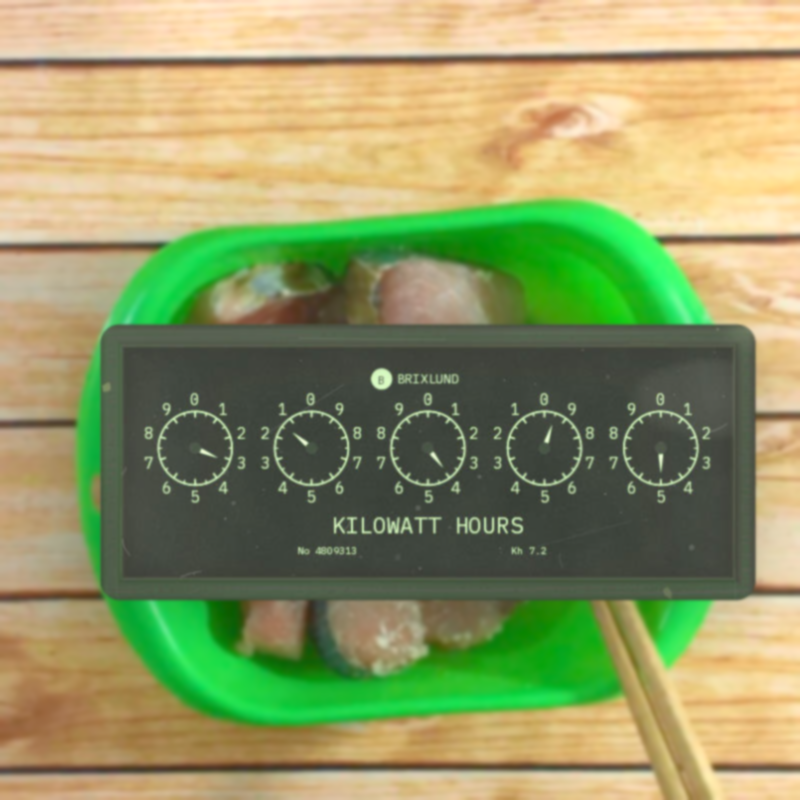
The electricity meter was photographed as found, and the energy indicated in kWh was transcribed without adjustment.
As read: 31395 kWh
